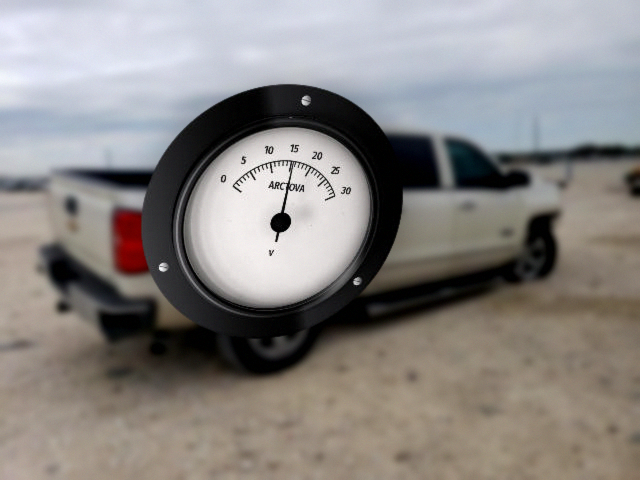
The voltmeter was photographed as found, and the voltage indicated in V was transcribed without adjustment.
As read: 15 V
